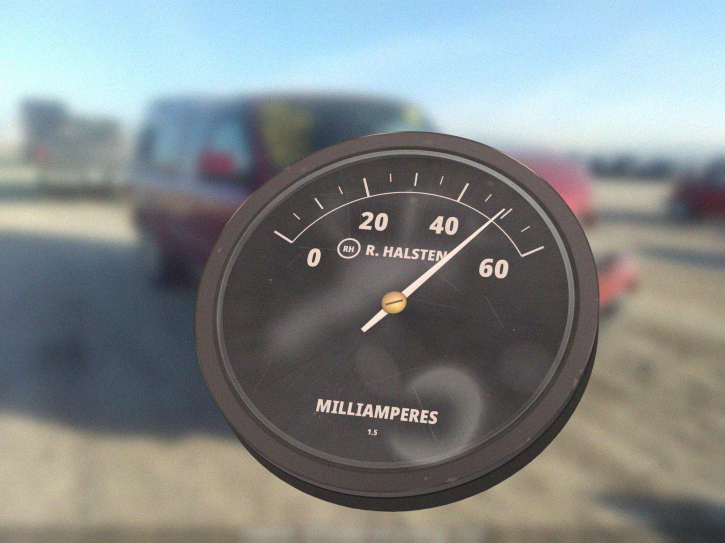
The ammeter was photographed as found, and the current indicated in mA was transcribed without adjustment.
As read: 50 mA
